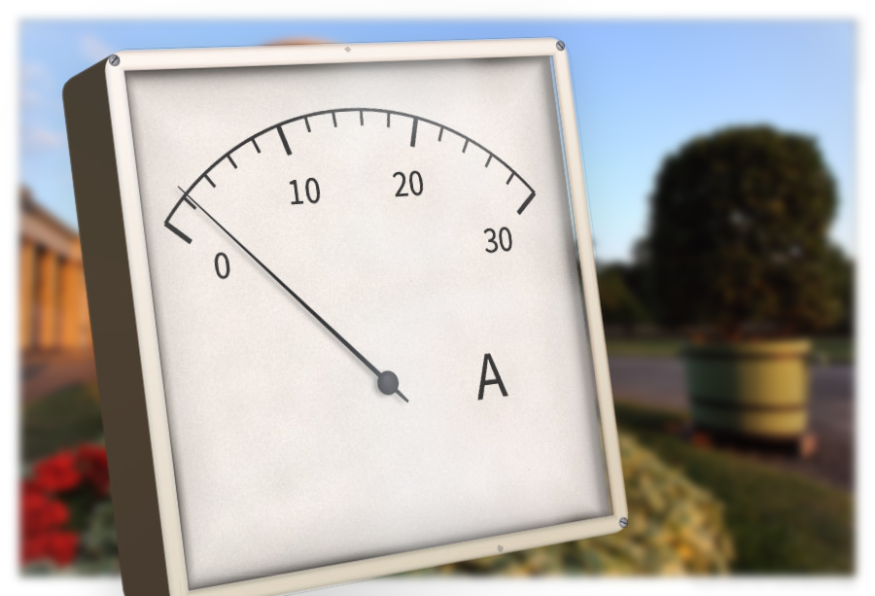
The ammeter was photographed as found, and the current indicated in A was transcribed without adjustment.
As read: 2 A
